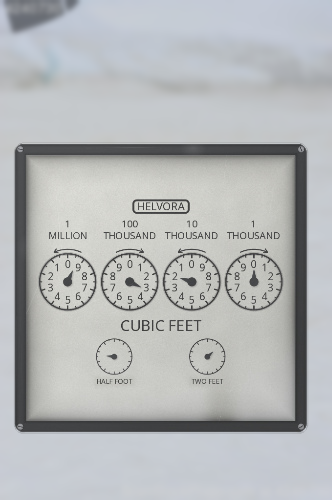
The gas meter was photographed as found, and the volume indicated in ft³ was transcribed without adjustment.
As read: 932000 ft³
